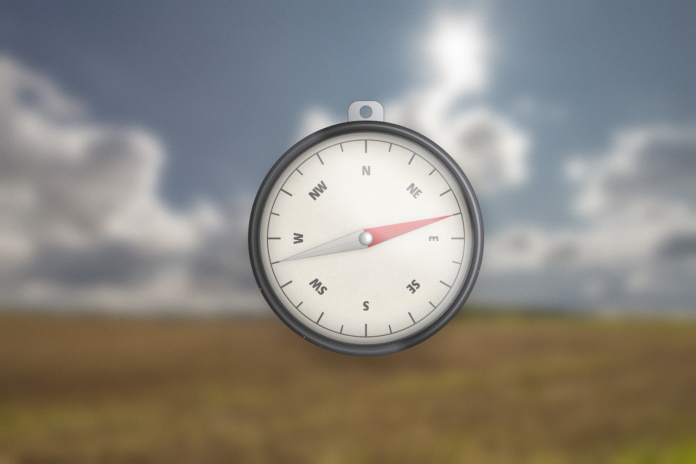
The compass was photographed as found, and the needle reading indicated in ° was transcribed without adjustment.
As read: 75 °
